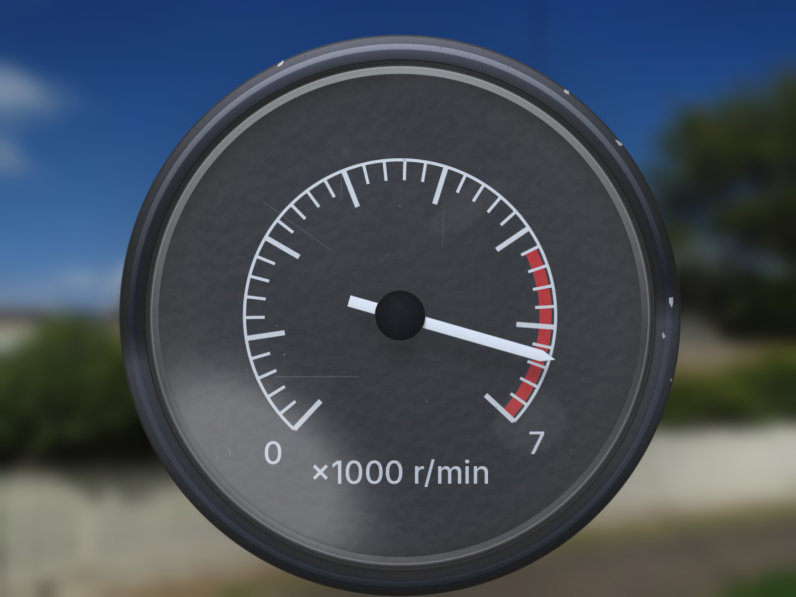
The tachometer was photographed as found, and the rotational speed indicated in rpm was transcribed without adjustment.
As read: 6300 rpm
